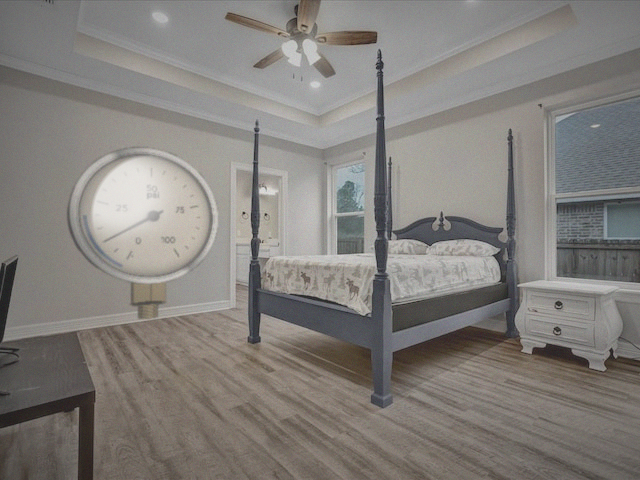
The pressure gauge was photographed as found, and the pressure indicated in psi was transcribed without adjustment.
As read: 10 psi
